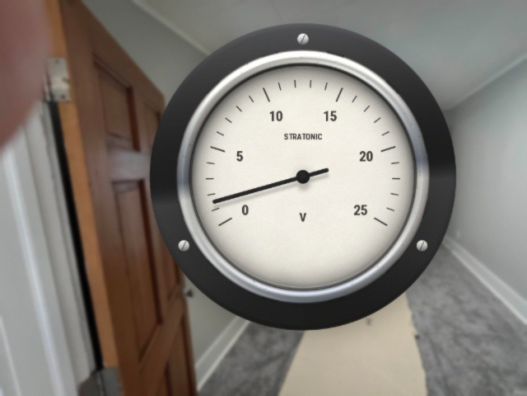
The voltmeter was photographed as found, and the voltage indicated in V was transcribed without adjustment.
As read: 1.5 V
